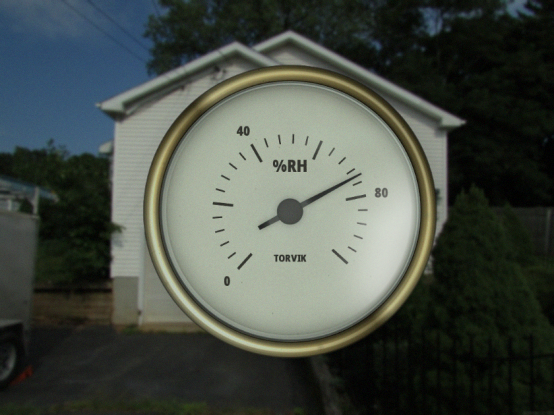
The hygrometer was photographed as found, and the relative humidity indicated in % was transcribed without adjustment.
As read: 74 %
